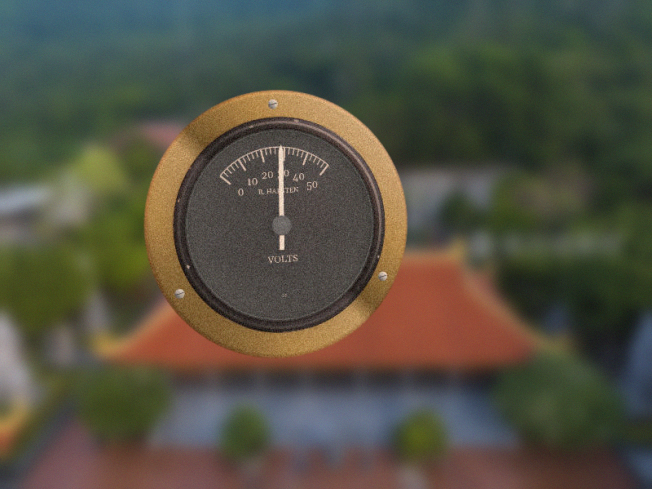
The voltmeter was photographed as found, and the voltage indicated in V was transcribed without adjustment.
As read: 28 V
